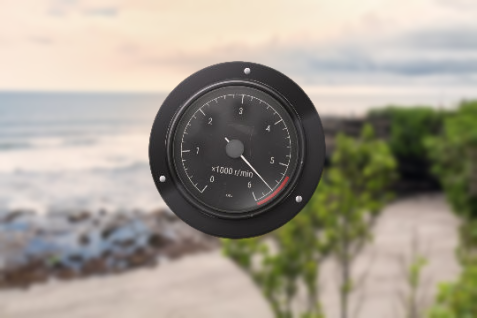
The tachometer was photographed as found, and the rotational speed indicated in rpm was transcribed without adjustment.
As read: 5600 rpm
